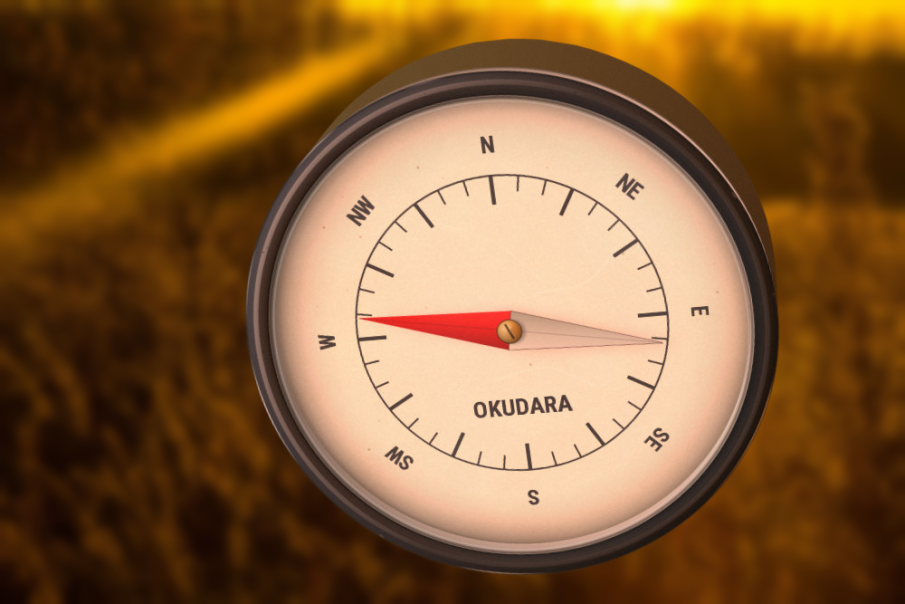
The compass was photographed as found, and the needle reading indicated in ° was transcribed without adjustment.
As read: 280 °
